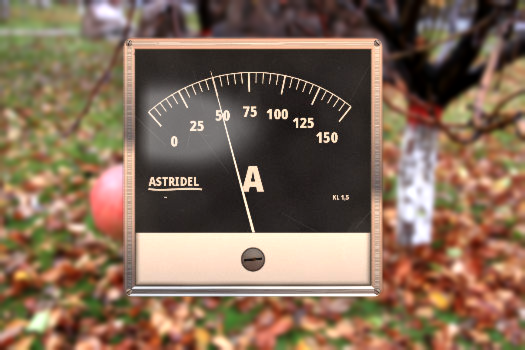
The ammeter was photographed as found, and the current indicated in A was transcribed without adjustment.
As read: 50 A
